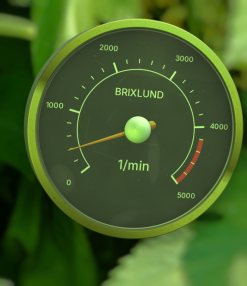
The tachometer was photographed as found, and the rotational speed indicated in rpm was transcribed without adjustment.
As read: 400 rpm
